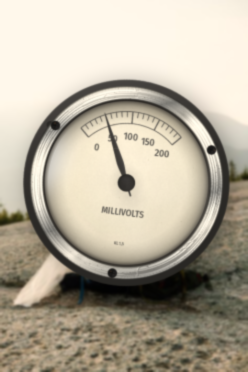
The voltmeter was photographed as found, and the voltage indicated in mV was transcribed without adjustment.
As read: 50 mV
